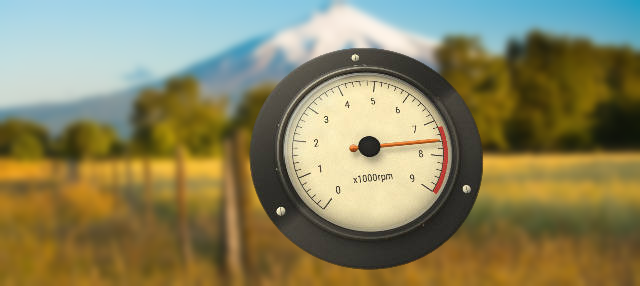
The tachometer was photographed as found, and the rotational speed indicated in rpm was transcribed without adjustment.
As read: 7600 rpm
